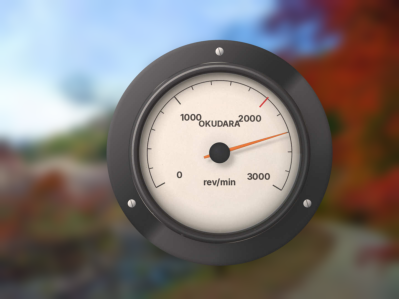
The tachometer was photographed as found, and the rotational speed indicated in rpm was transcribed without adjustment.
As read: 2400 rpm
